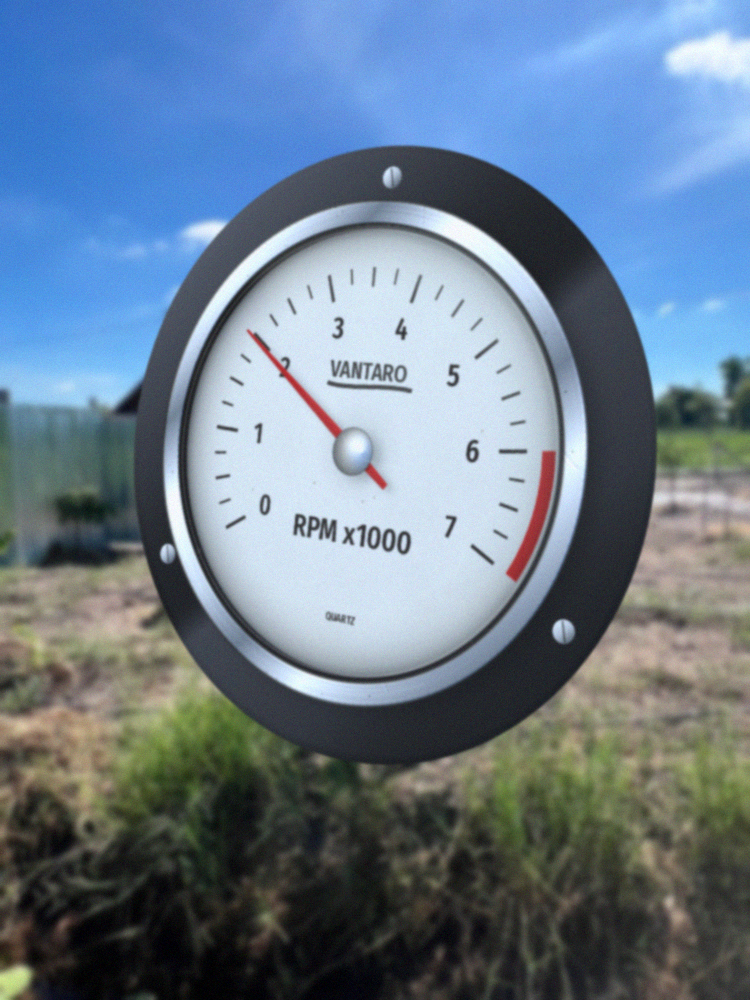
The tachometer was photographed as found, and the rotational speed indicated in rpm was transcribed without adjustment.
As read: 2000 rpm
